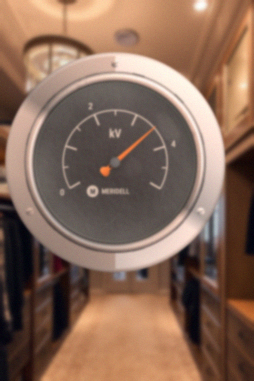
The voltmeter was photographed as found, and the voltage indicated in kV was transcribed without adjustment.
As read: 3.5 kV
